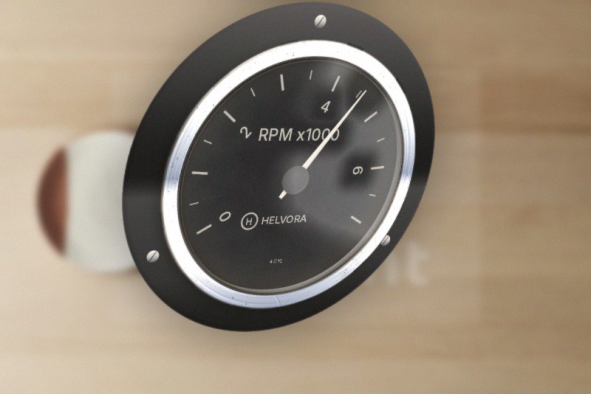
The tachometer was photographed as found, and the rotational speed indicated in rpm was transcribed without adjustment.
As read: 4500 rpm
